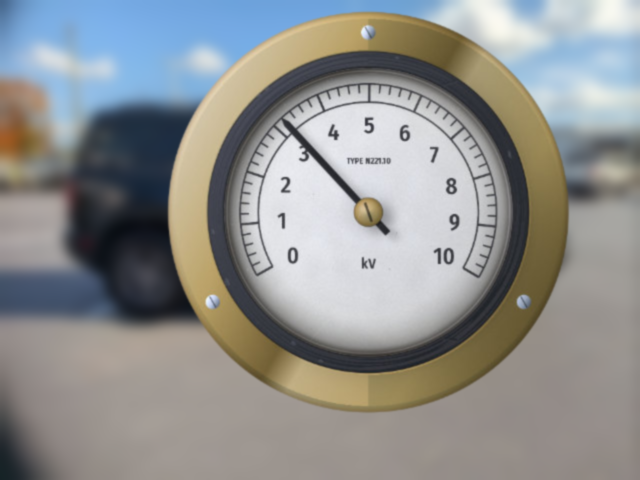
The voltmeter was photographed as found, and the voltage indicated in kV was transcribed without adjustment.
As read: 3.2 kV
